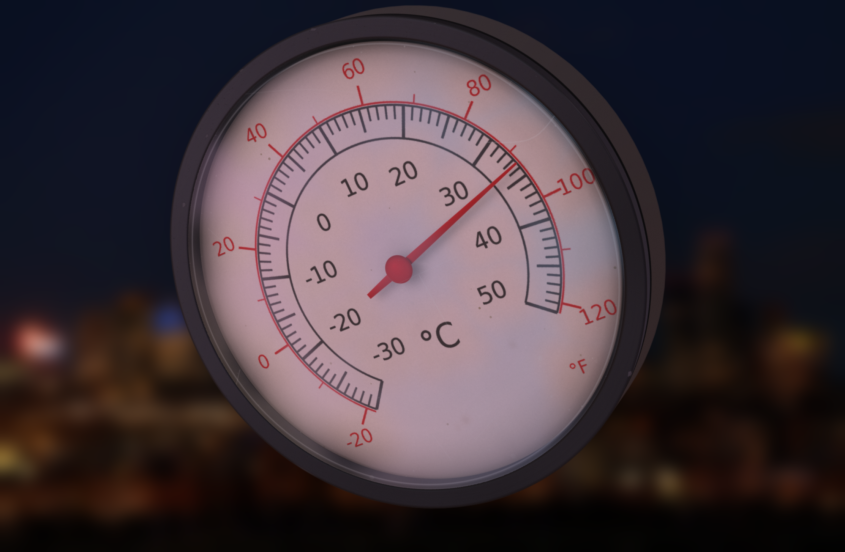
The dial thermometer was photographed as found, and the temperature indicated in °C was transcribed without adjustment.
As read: 33.5 °C
